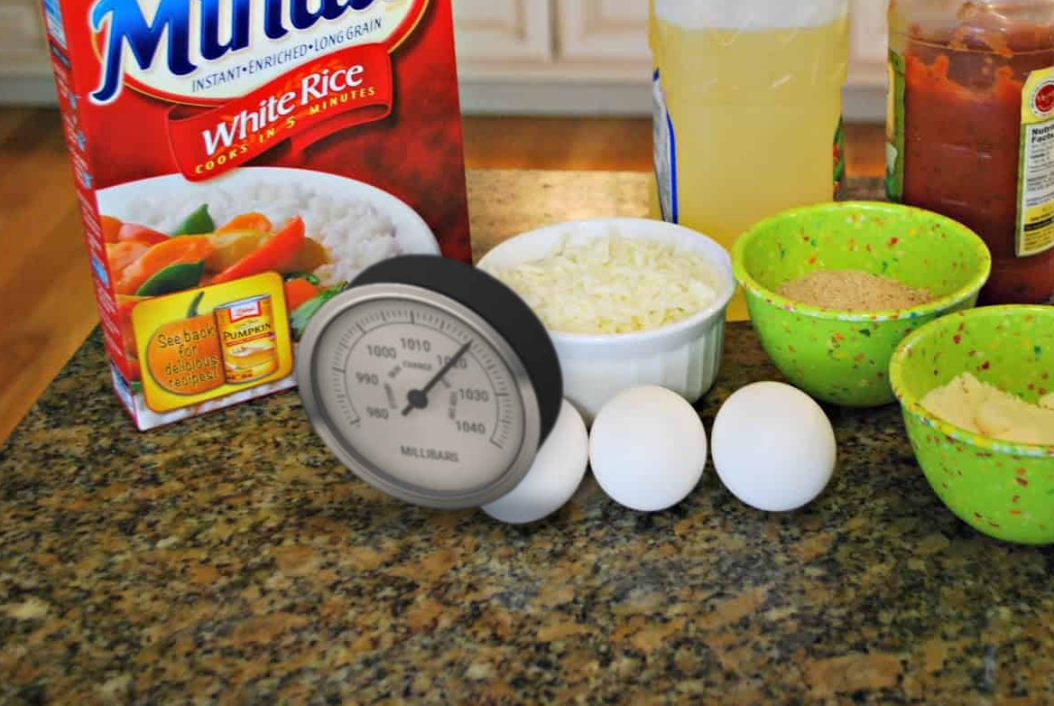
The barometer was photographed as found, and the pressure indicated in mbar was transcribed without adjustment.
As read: 1020 mbar
